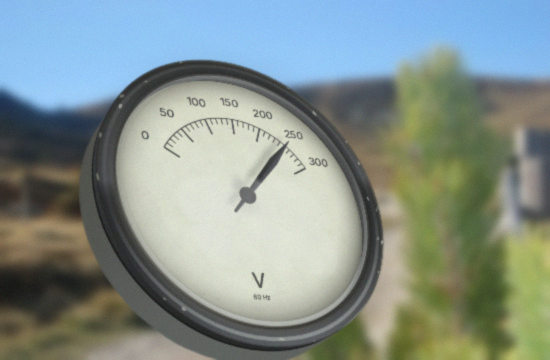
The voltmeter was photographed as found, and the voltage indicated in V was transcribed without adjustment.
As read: 250 V
